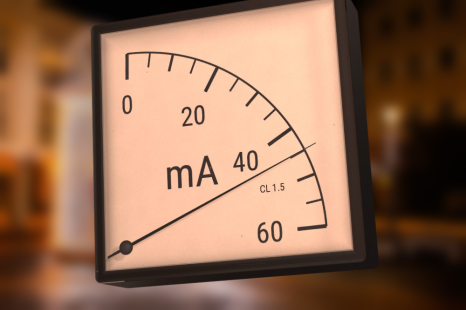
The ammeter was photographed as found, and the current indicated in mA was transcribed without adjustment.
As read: 45 mA
